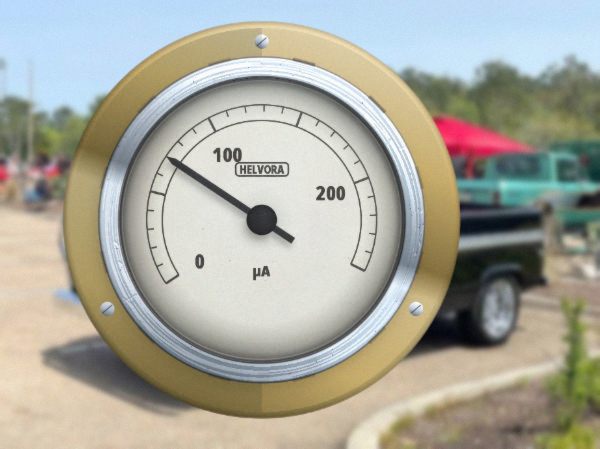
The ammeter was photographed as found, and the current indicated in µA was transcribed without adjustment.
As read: 70 µA
